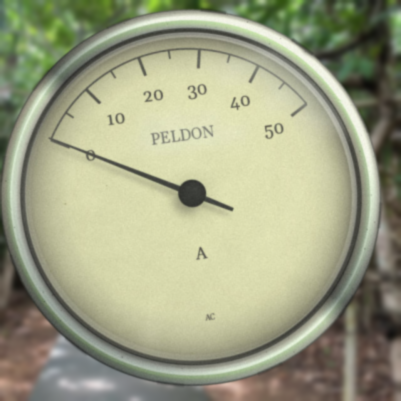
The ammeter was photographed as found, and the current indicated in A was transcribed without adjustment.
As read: 0 A
